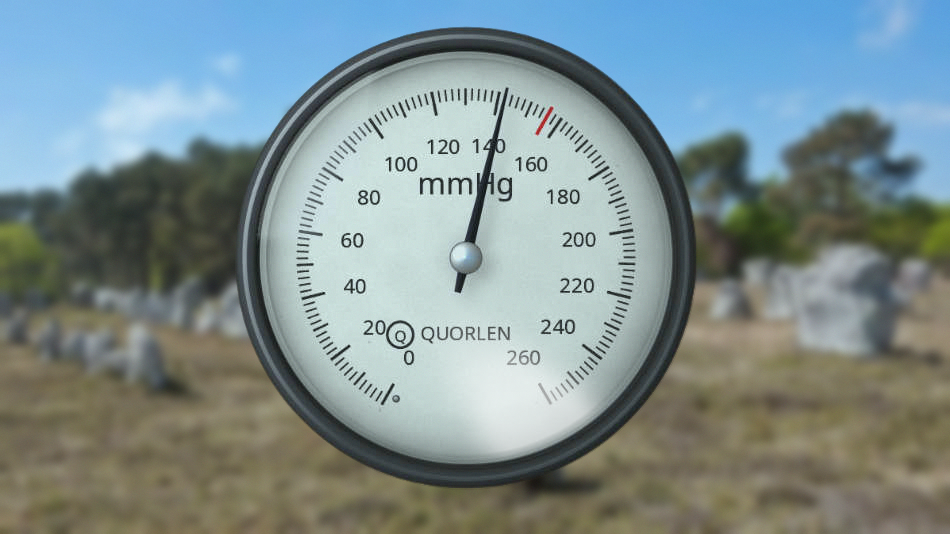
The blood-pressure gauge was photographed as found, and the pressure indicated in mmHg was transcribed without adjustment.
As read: 142 mmHg
